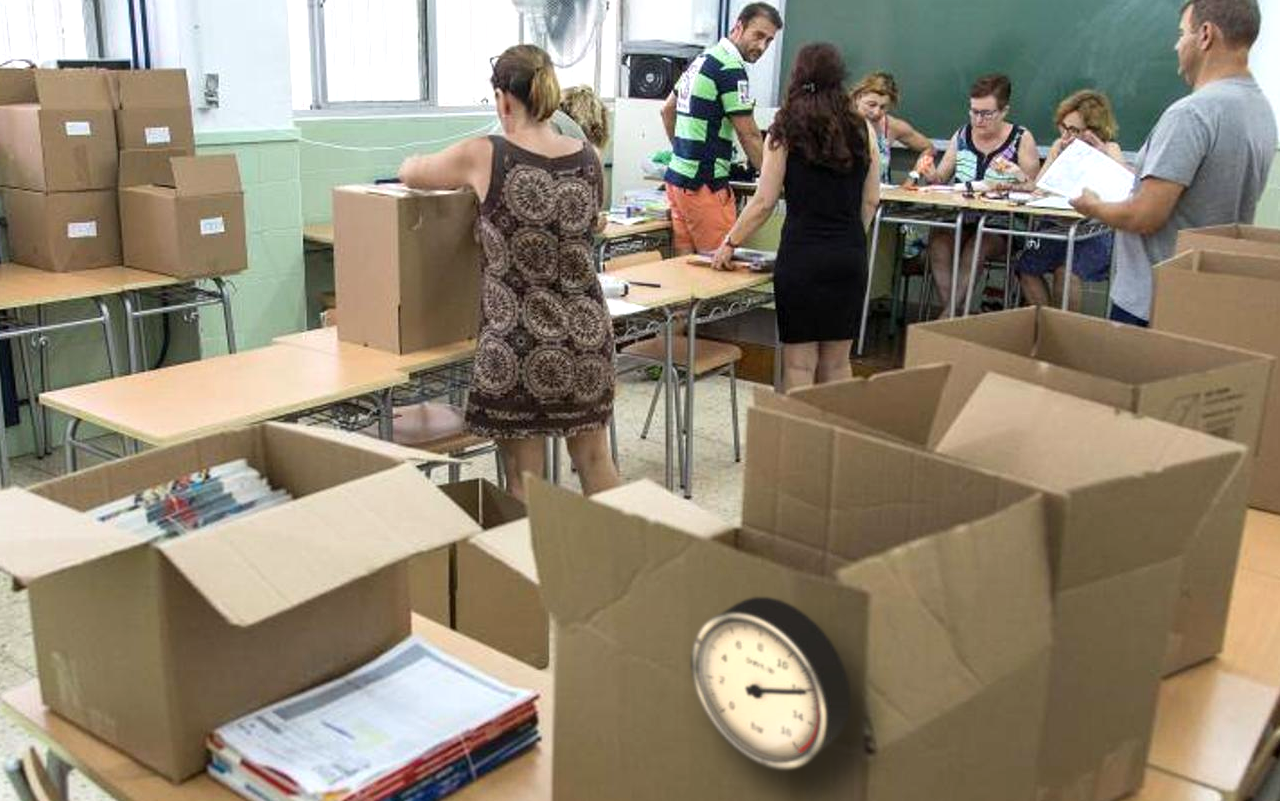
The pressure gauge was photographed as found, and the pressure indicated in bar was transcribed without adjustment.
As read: 12 bar
